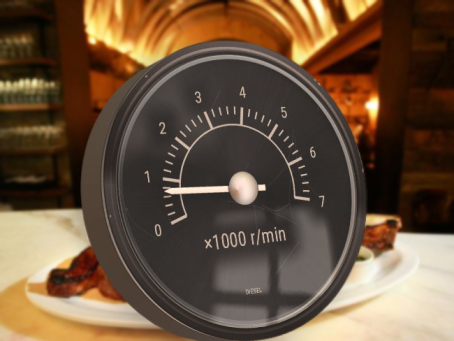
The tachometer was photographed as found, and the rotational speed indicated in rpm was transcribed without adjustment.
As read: 700 rpm
